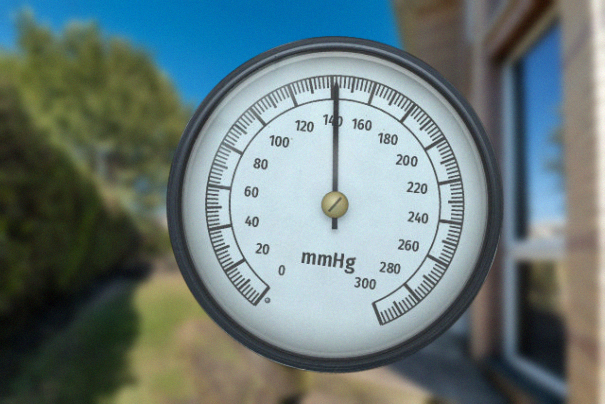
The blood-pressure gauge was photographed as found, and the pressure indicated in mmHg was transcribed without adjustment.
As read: 142 mmHg
